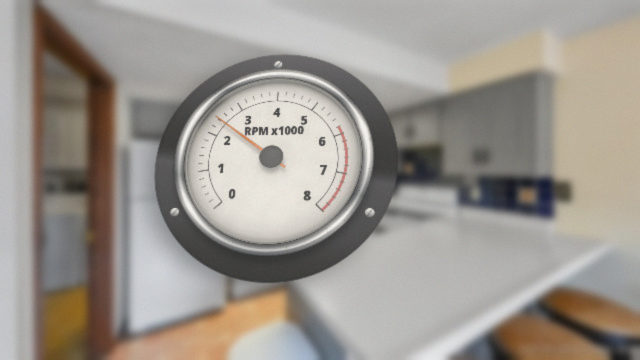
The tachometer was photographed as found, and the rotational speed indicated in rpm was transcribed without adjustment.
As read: 2400 rpm
